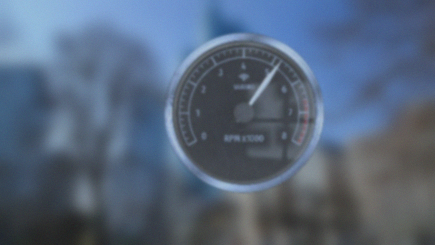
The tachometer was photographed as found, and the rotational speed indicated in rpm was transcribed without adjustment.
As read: 5200 rpm
